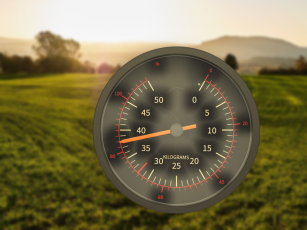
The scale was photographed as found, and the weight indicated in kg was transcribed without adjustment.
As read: 38 kg
